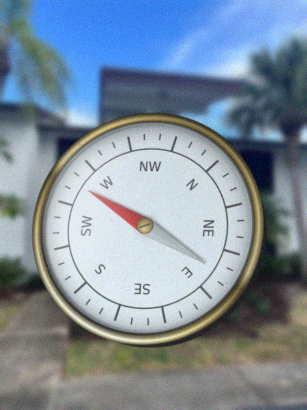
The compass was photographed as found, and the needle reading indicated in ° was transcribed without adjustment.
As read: 255 °
